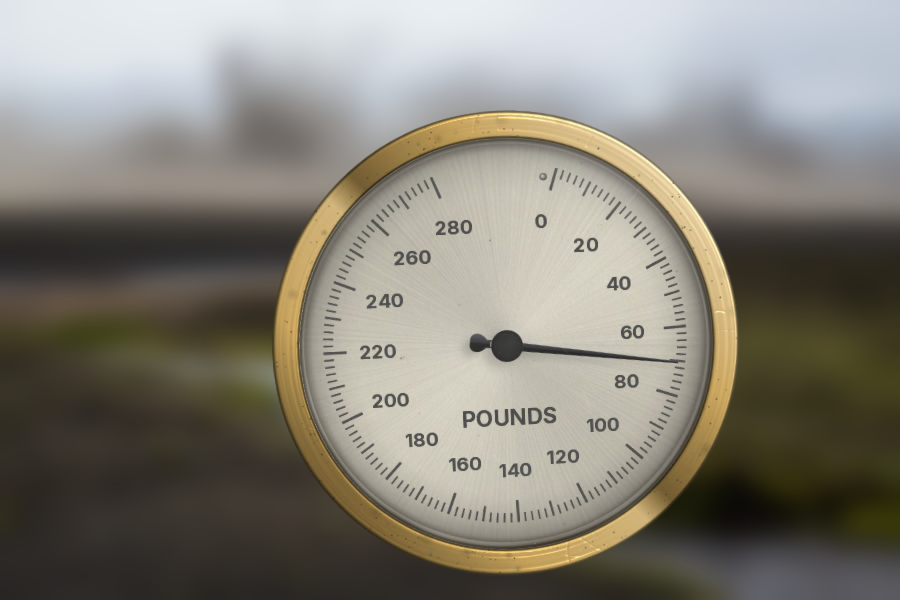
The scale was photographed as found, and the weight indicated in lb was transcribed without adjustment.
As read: 70 lb
